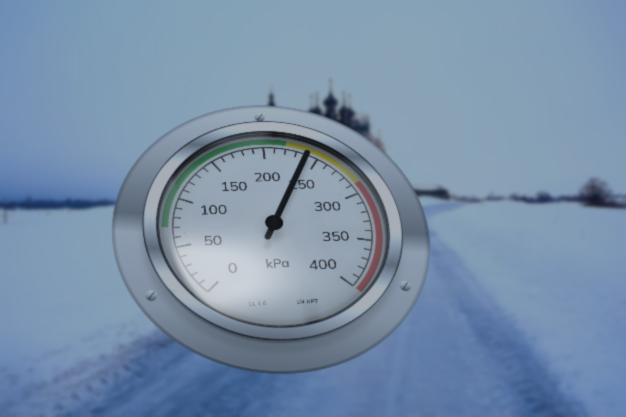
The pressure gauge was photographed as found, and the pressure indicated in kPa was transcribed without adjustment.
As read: 240 kPa
